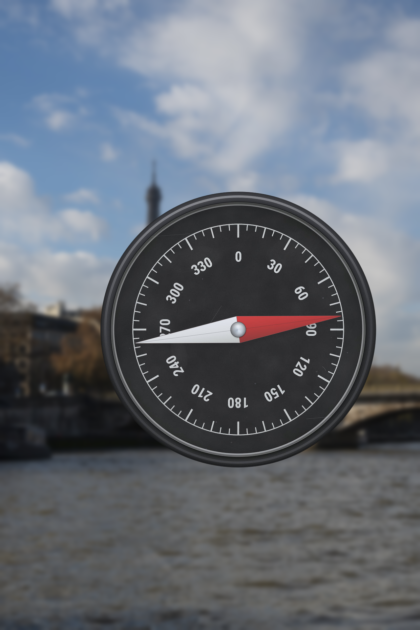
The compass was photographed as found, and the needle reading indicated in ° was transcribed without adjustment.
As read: 82.5 °
